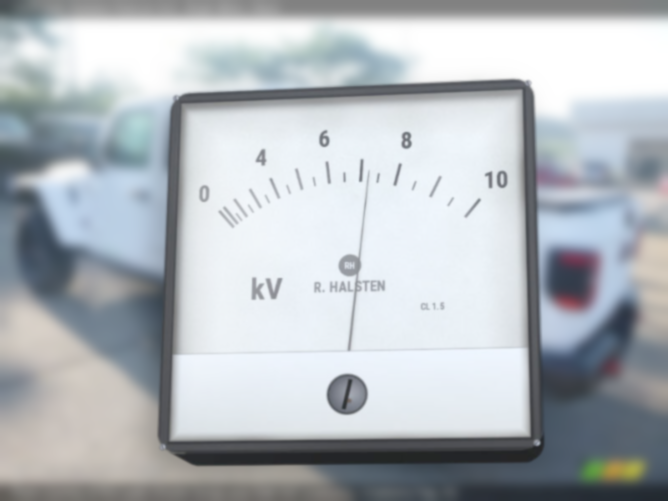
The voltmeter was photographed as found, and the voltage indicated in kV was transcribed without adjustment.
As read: 7.25 kV
